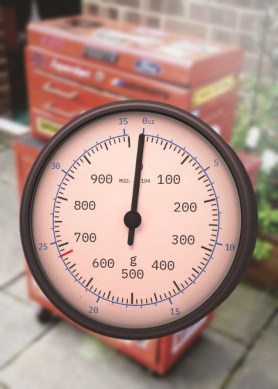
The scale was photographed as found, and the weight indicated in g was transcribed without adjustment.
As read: 0 g
